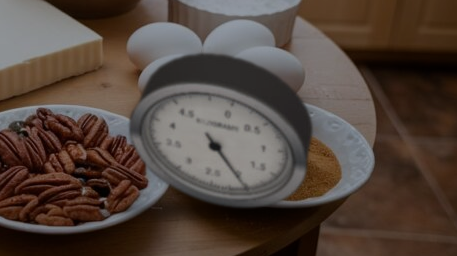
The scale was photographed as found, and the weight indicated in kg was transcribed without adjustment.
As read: 2 kg
